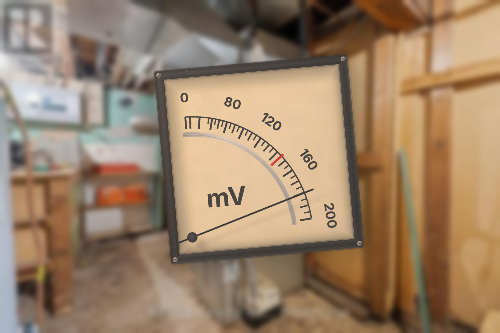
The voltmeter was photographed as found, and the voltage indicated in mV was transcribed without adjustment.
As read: 180 mV
